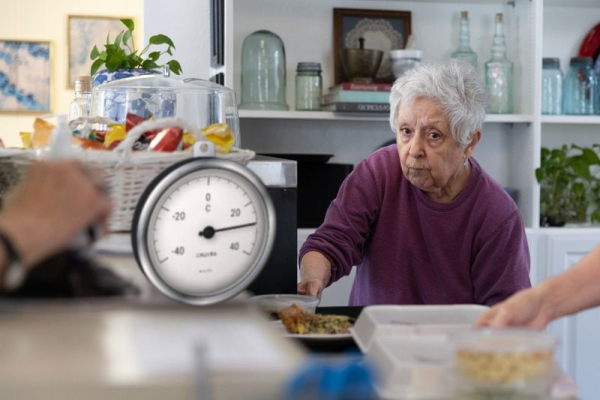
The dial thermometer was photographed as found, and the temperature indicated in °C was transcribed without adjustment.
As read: 28 °C
